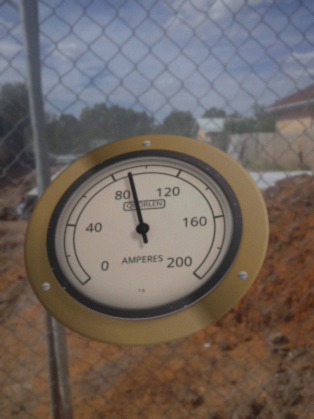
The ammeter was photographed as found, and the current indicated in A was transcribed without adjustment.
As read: 90 A
